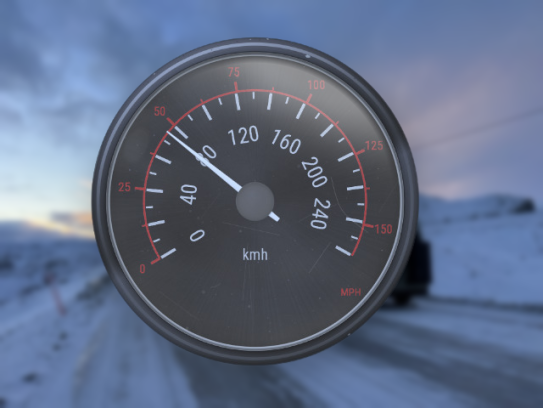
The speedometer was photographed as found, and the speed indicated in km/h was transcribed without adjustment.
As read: 75 km/h
